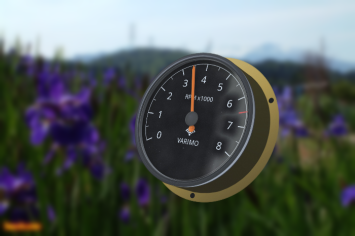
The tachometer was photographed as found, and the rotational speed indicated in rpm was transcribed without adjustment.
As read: 3500 rpm
